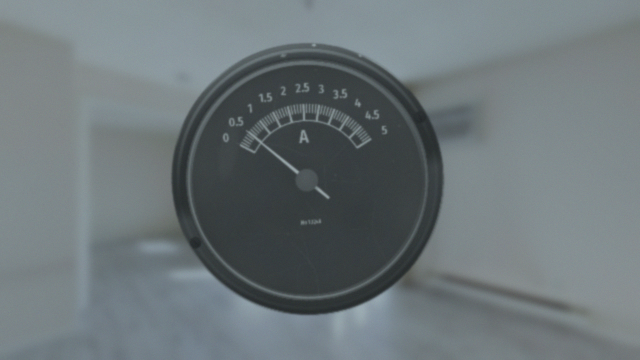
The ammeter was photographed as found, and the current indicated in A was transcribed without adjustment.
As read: 0.5 A
